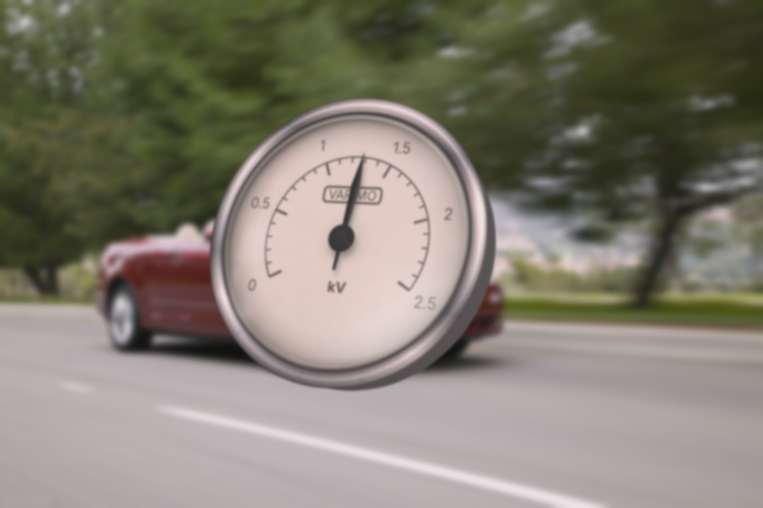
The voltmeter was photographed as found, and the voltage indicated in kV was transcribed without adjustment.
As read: 1.3 kV
